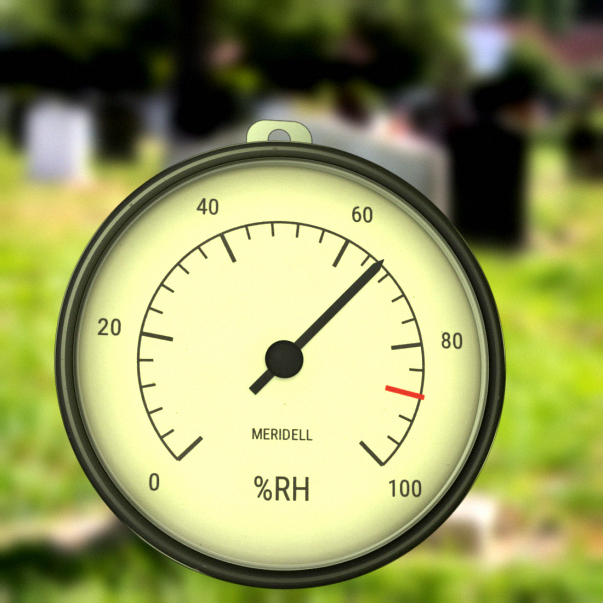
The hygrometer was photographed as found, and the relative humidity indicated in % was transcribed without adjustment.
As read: 66 %
